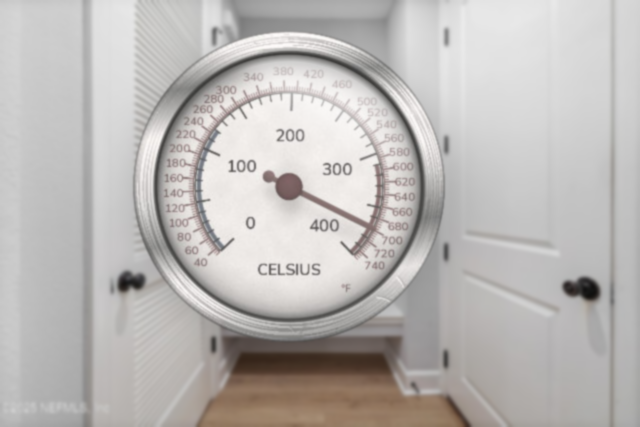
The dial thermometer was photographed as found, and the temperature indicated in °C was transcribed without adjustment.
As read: 370 °C
